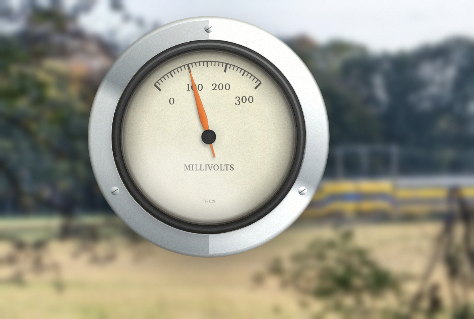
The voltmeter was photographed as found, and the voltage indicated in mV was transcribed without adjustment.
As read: 100 mV
